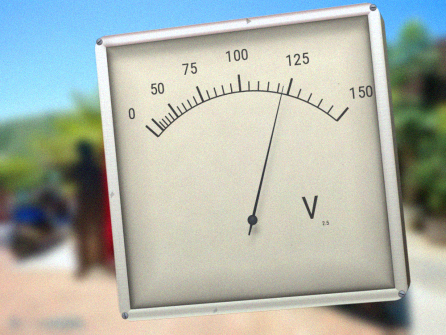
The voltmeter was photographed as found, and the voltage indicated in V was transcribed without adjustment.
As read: 122.5 V
